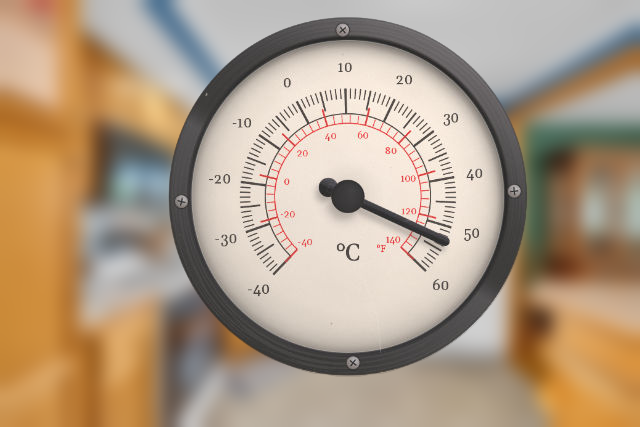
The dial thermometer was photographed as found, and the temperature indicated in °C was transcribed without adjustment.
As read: 53 °C
